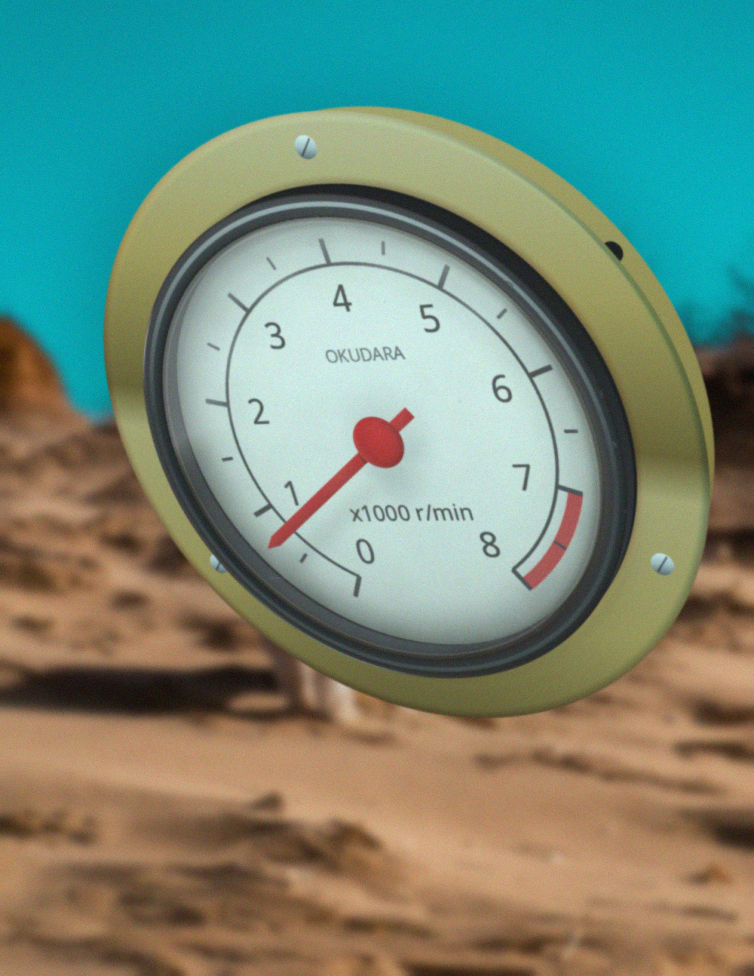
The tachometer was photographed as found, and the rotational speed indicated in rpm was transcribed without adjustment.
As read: 750 rpm
